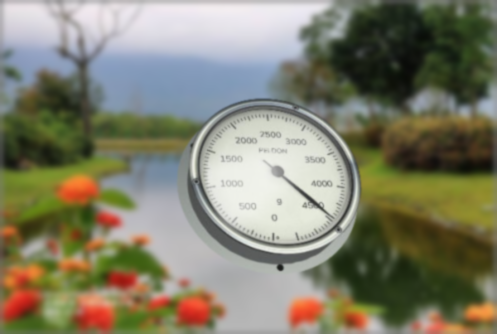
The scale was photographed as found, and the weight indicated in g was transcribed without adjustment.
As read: 4500 g
